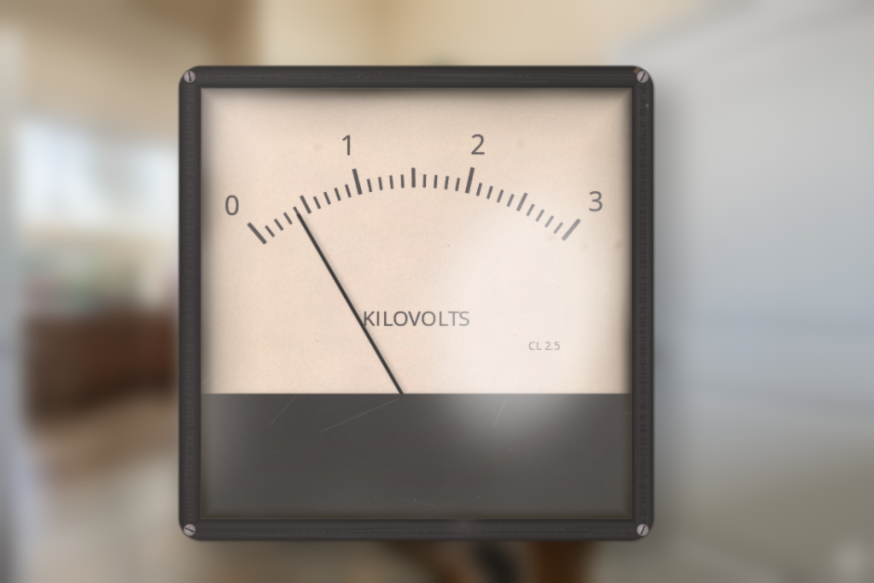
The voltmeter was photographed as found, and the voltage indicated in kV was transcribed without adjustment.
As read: 0.4 kV
